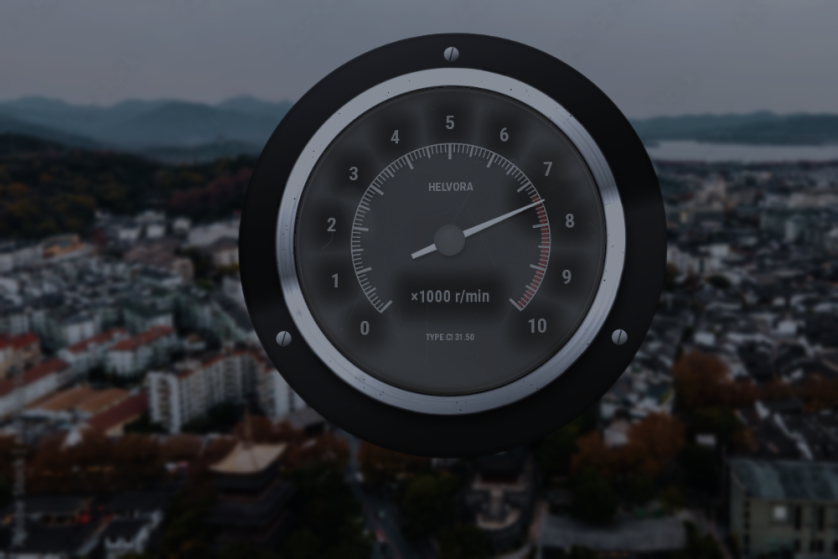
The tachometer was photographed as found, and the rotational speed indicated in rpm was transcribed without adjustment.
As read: 7500 rpm
